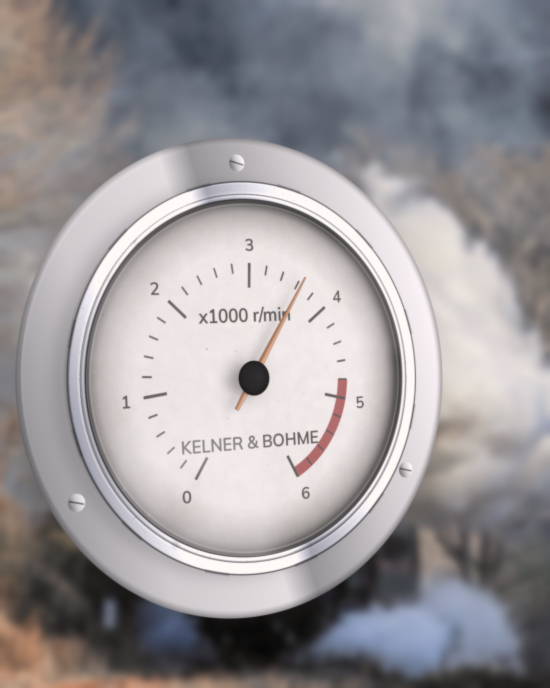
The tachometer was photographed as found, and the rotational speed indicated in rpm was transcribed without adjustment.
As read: 3600 rpm
